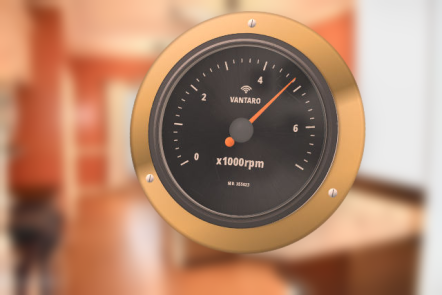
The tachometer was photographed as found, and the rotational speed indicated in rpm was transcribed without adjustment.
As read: 4800 rpm
